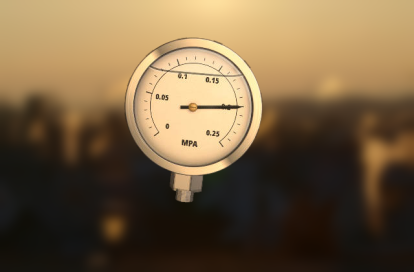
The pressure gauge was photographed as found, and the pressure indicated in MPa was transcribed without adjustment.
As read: 0.2 MPa
